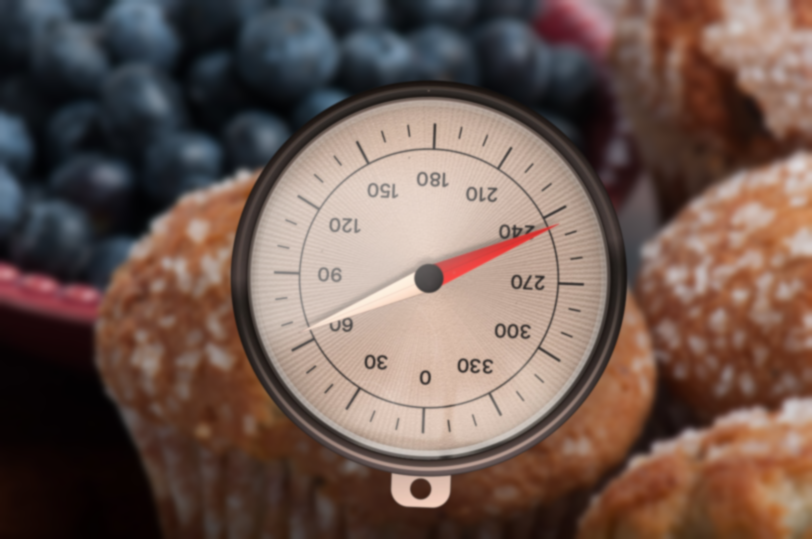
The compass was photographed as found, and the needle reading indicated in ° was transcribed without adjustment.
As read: 245 °
